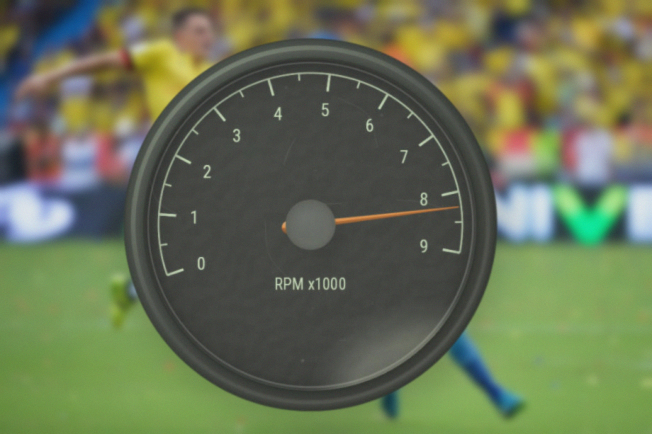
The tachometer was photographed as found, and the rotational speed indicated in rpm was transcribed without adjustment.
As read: 8250 rpm
